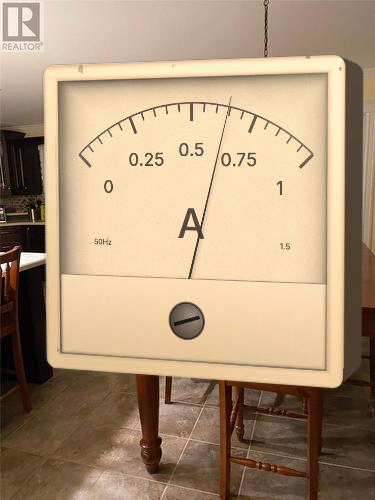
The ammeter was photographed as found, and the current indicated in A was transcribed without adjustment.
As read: 0.65 A
